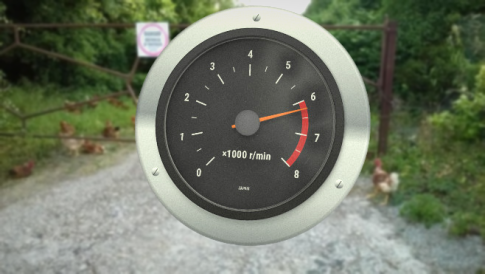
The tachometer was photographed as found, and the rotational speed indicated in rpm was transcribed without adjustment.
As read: 6250 rpm
